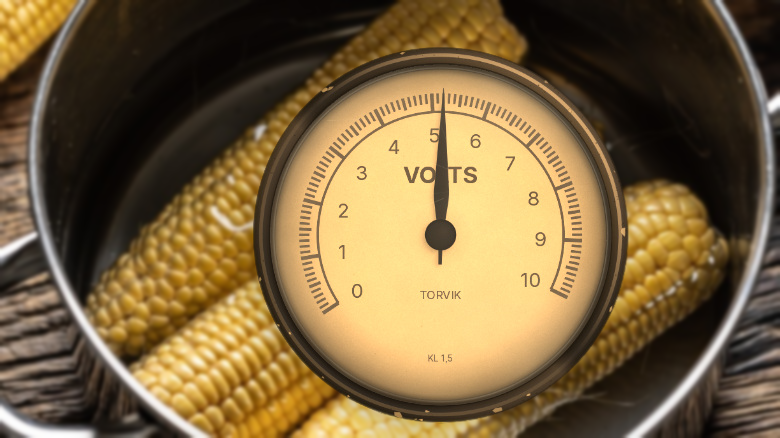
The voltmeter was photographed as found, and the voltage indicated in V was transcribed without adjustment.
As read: 5.2 V
